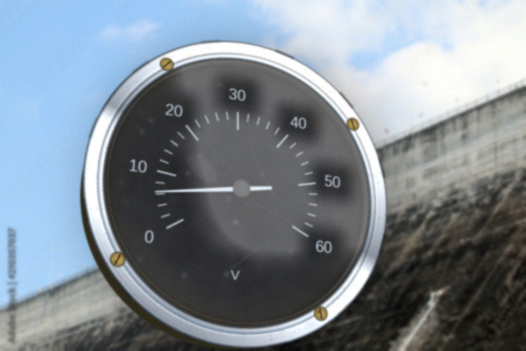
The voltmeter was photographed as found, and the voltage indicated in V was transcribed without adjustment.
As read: 6 V
